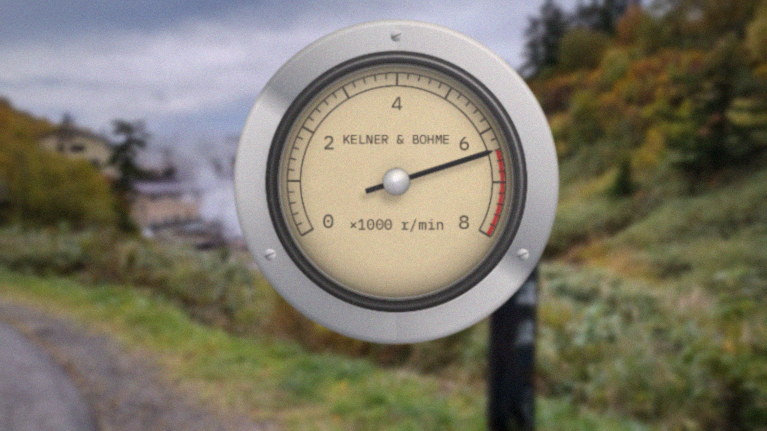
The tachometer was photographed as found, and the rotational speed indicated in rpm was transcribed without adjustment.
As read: 6400 rpm
